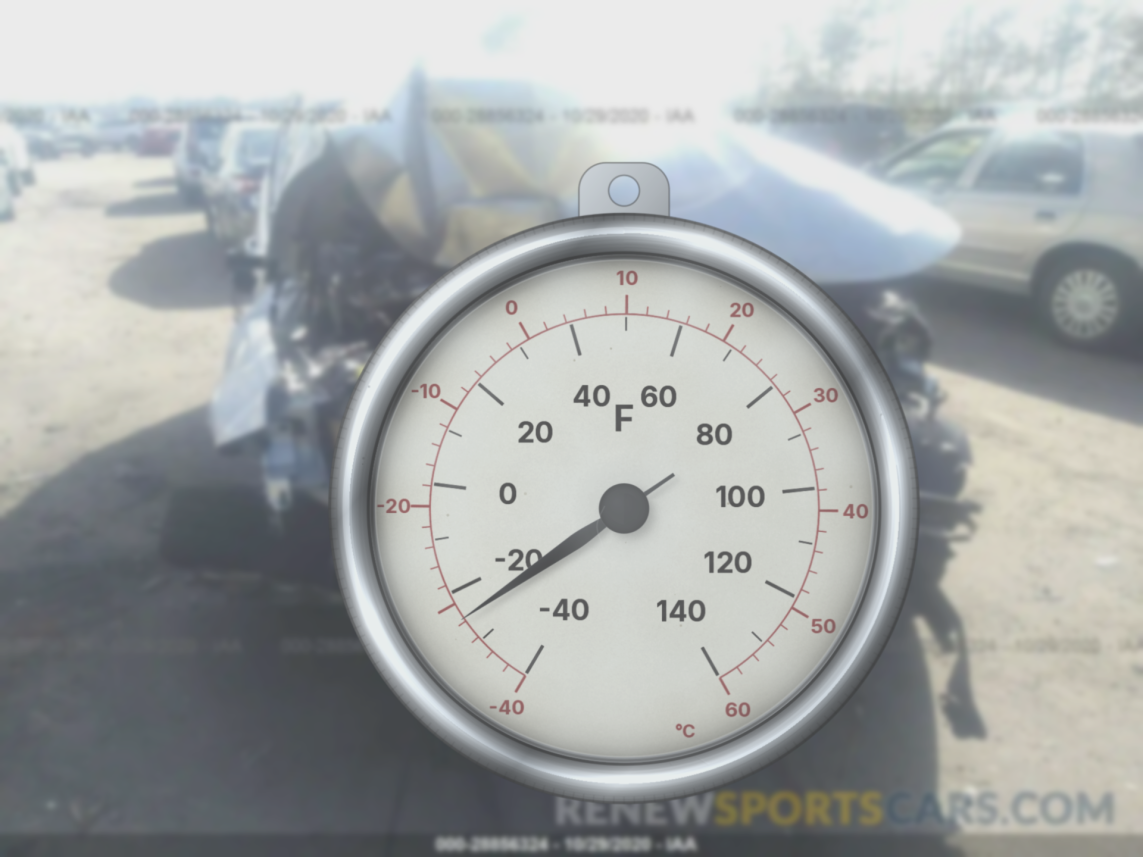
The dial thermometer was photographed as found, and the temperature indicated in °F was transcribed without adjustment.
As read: -25 °F
